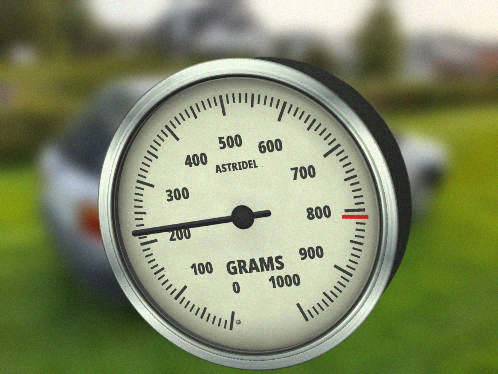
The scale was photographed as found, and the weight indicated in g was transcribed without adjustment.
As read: 220 g
